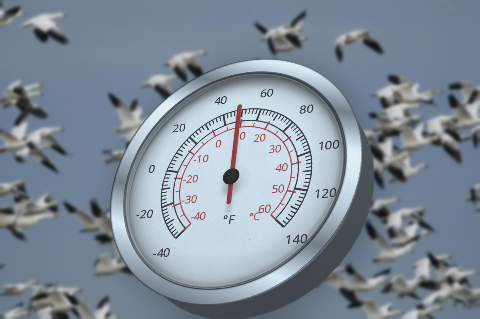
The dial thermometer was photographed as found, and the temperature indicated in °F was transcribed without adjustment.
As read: 50 °F
